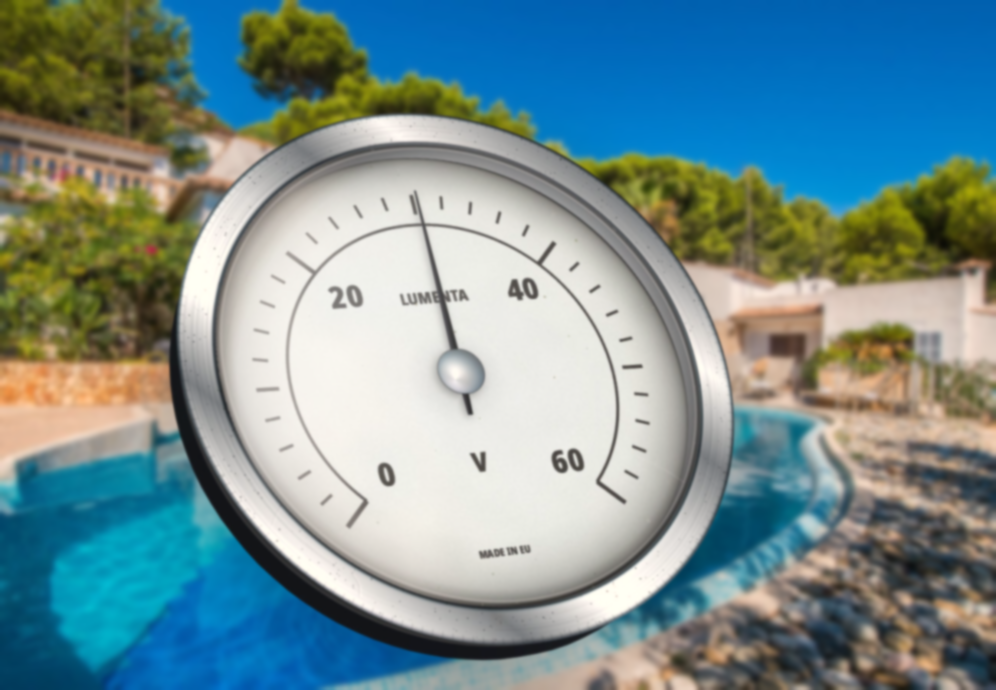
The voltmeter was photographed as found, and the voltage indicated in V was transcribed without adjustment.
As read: 30 V
